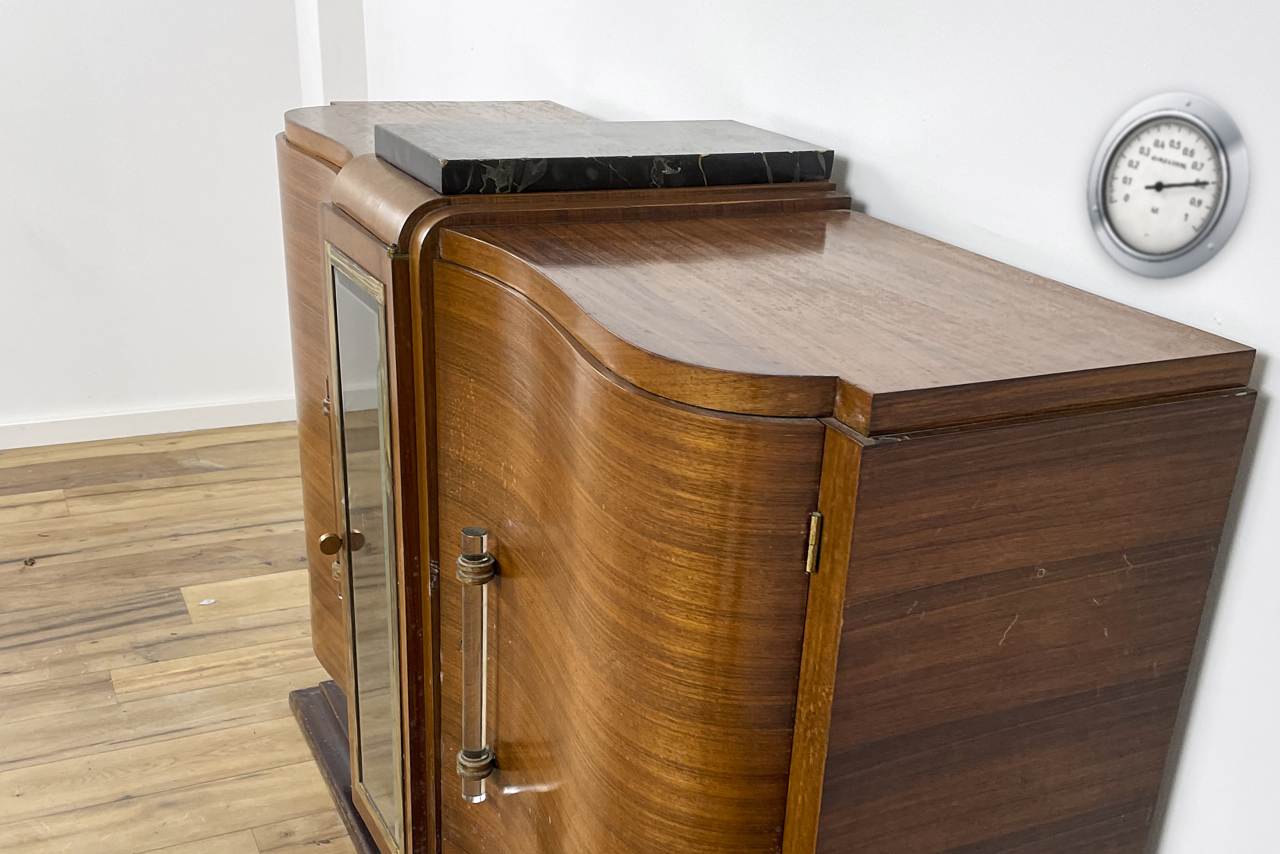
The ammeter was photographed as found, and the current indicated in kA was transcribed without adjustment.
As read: 0.8 kA
